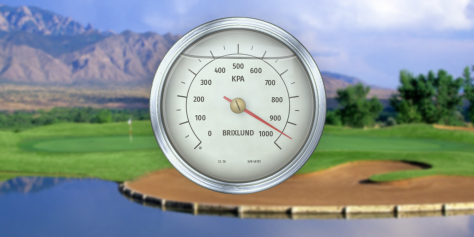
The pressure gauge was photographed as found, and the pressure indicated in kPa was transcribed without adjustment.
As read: 950 kPa
